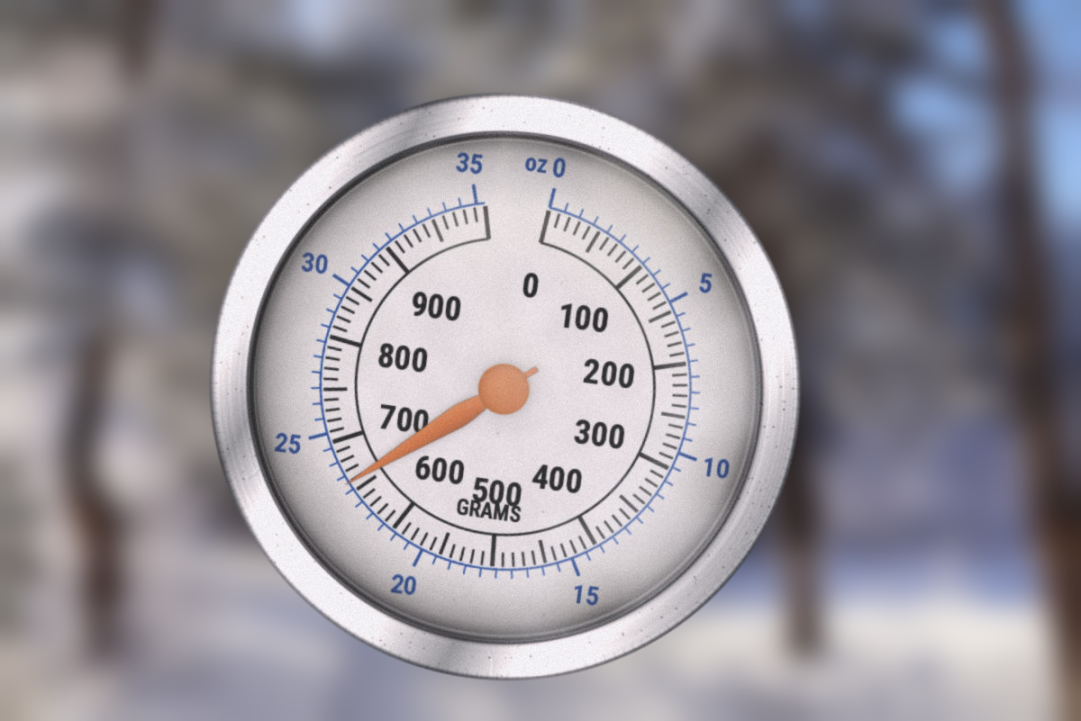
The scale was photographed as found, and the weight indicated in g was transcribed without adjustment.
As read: 660 g
